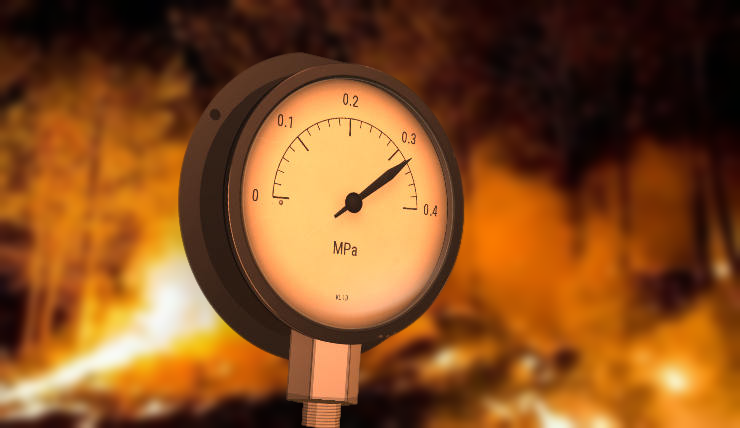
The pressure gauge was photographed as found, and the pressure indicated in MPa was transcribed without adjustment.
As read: 0.32 MPa
